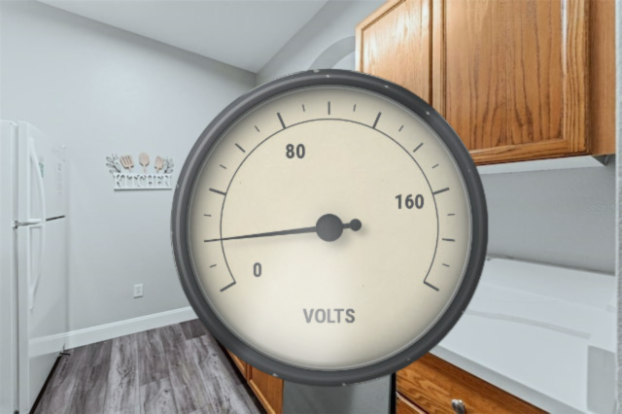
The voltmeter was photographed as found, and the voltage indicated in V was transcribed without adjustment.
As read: 20 V
